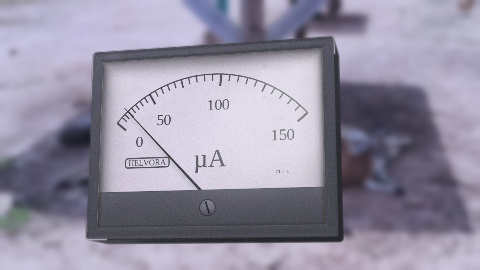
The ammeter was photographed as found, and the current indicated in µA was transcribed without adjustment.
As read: 25 µA
